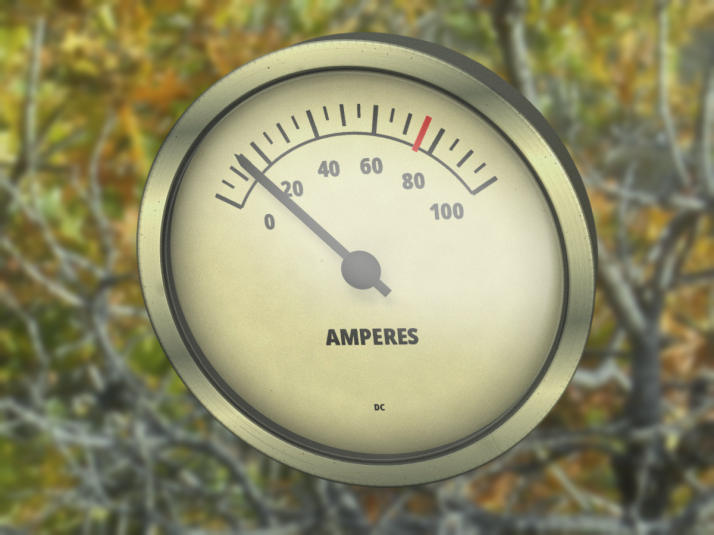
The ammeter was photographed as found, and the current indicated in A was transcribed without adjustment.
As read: 15 A
